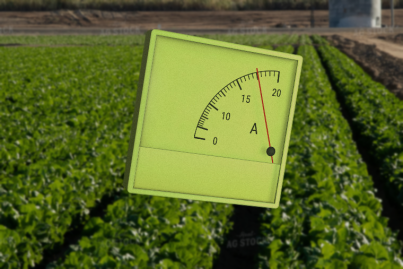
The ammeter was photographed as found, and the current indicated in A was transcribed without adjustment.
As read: 17.5 A
